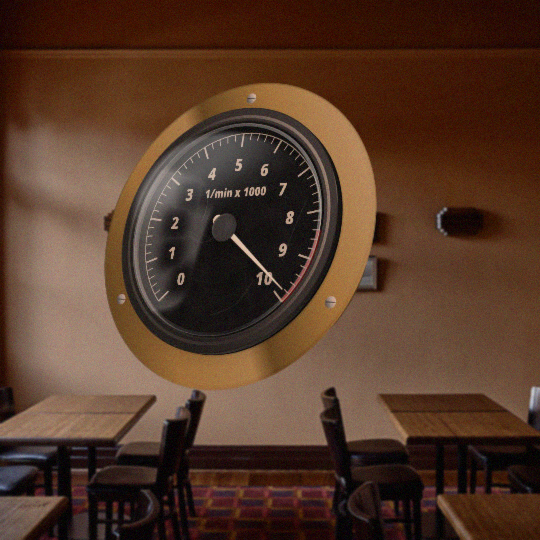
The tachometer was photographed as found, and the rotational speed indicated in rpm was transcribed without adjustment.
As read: 9800 rpm
